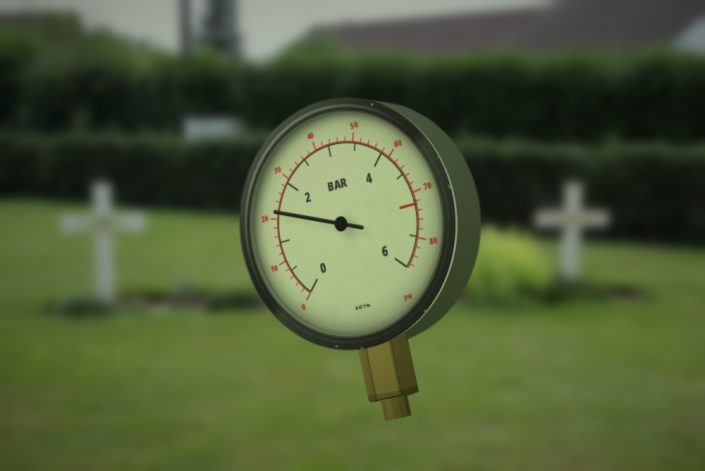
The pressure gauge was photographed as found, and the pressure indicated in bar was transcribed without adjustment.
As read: 1.5 bar
